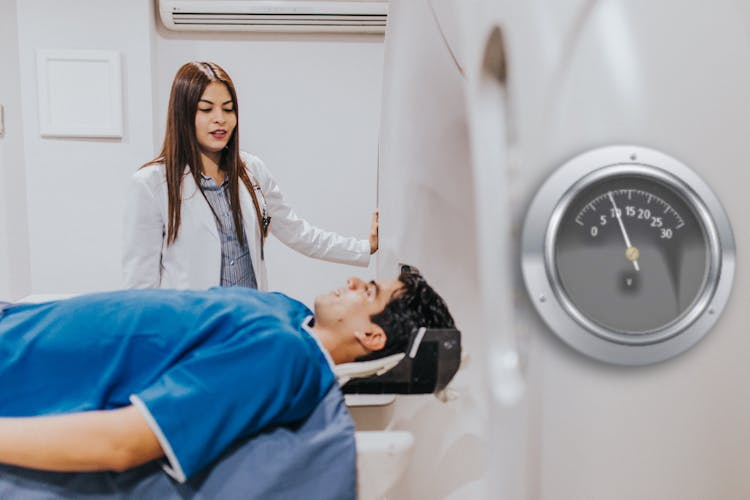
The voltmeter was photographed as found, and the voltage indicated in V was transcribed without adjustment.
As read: 10 V
